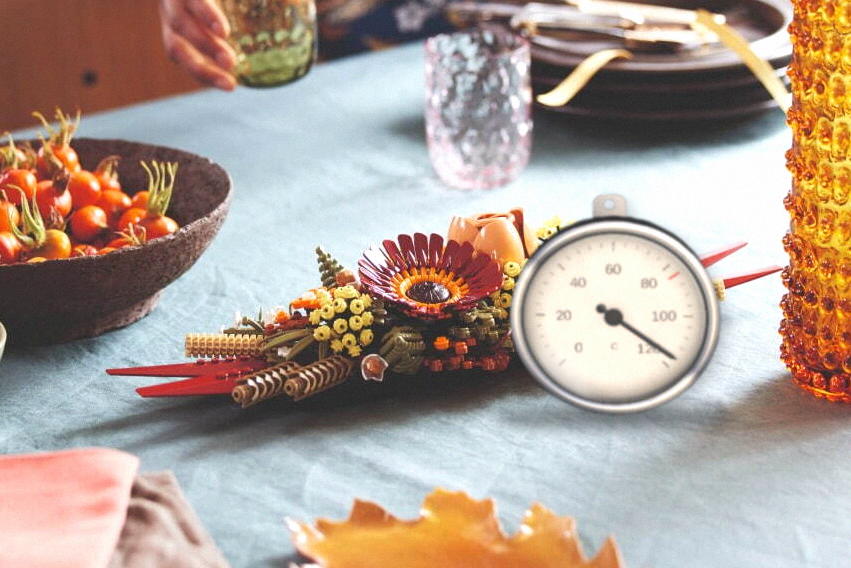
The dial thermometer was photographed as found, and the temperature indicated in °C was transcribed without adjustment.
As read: 116 °C
